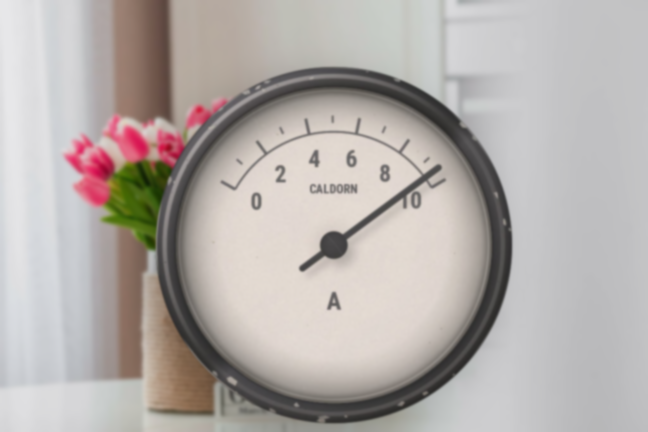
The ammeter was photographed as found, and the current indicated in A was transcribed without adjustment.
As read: 9.5 A
